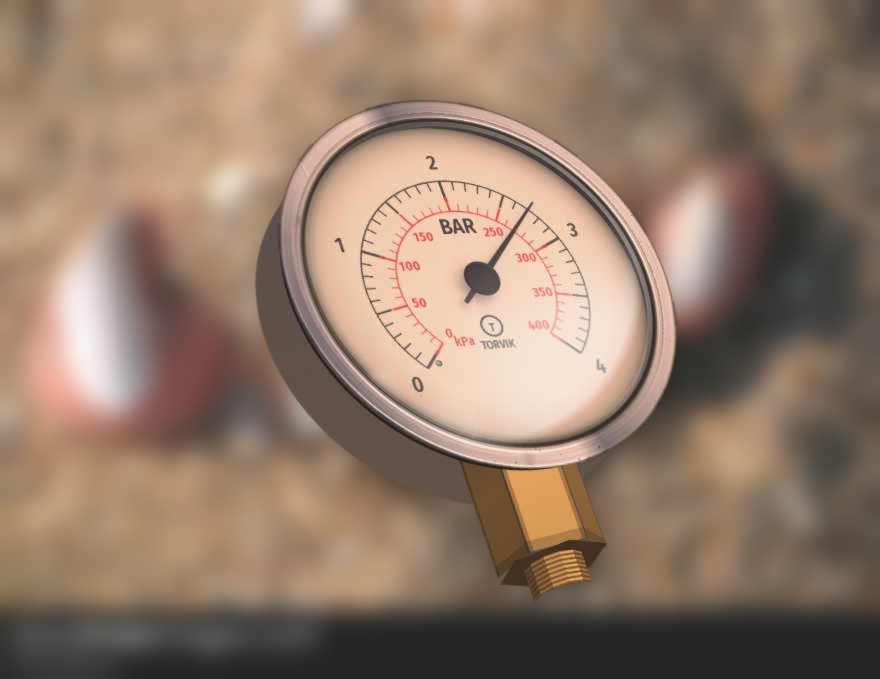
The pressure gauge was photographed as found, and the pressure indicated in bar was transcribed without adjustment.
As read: 2.7 bar
